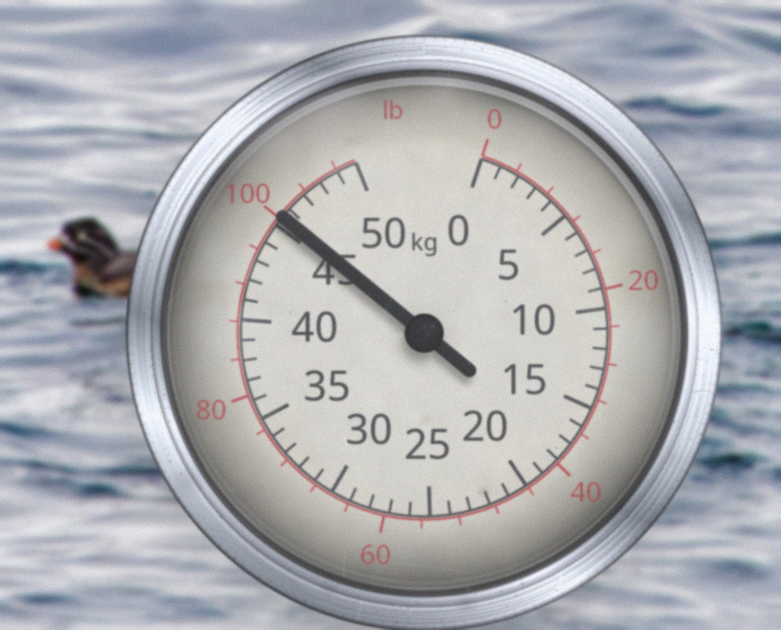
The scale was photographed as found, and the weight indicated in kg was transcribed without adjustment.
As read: 45.5 kg
